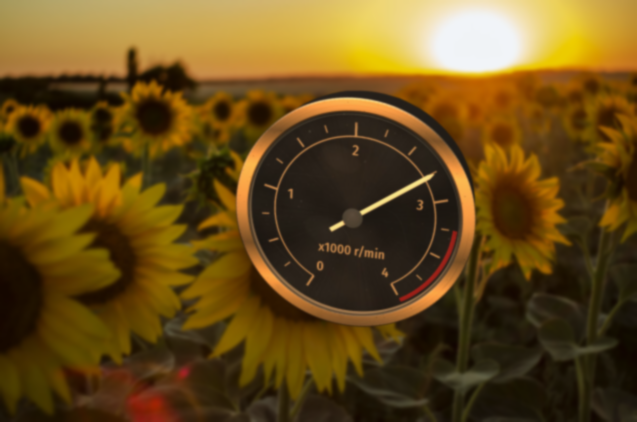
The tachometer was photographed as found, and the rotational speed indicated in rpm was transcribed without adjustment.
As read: 2750 rpm
